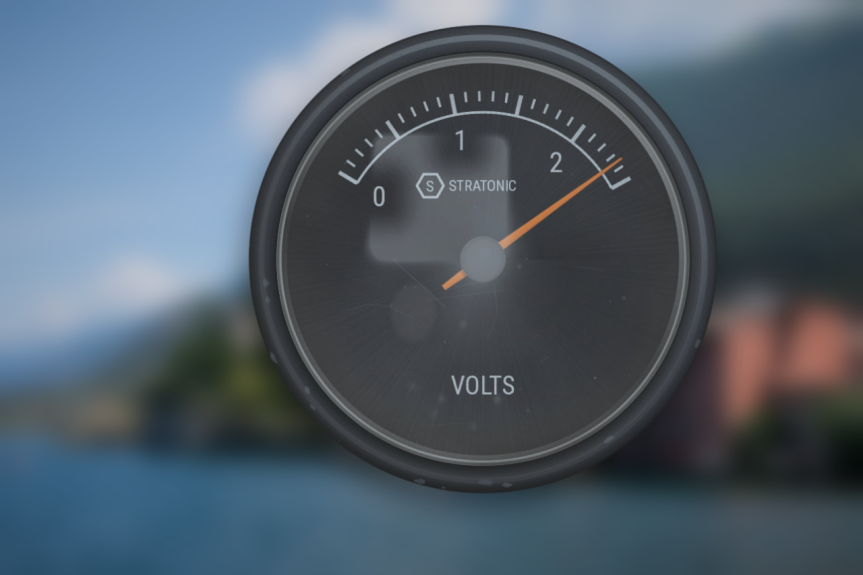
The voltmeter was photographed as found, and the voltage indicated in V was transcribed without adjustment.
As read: 2.35 V
